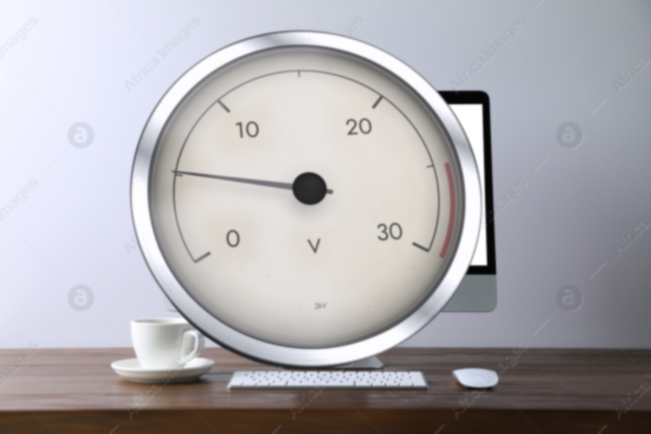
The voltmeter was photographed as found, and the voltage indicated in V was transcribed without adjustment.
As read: 5 V
